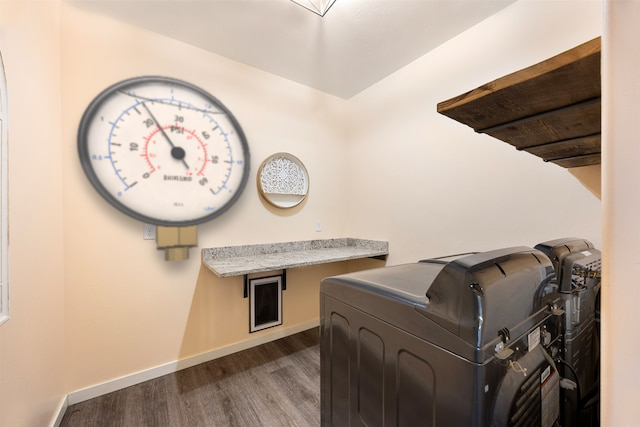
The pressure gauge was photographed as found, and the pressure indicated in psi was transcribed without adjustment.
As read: 22 psi
